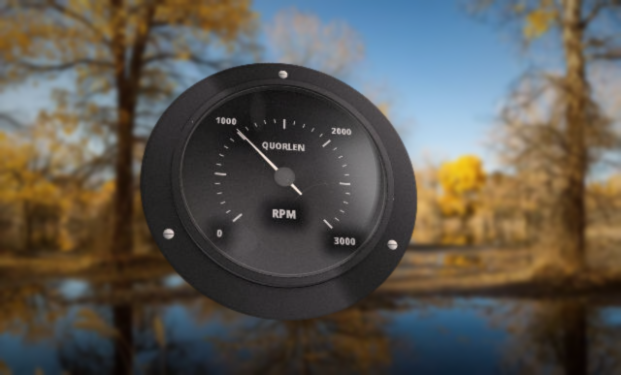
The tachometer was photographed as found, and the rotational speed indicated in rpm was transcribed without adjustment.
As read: 1000 rpm
